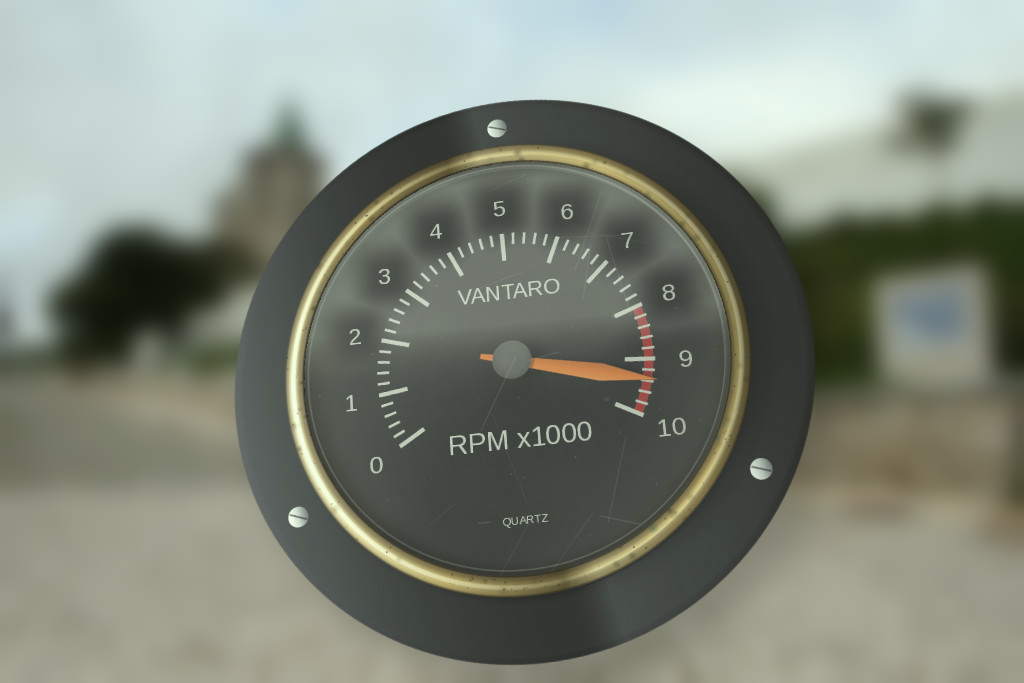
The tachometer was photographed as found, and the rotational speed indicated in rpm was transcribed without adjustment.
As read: 9400 rpm
